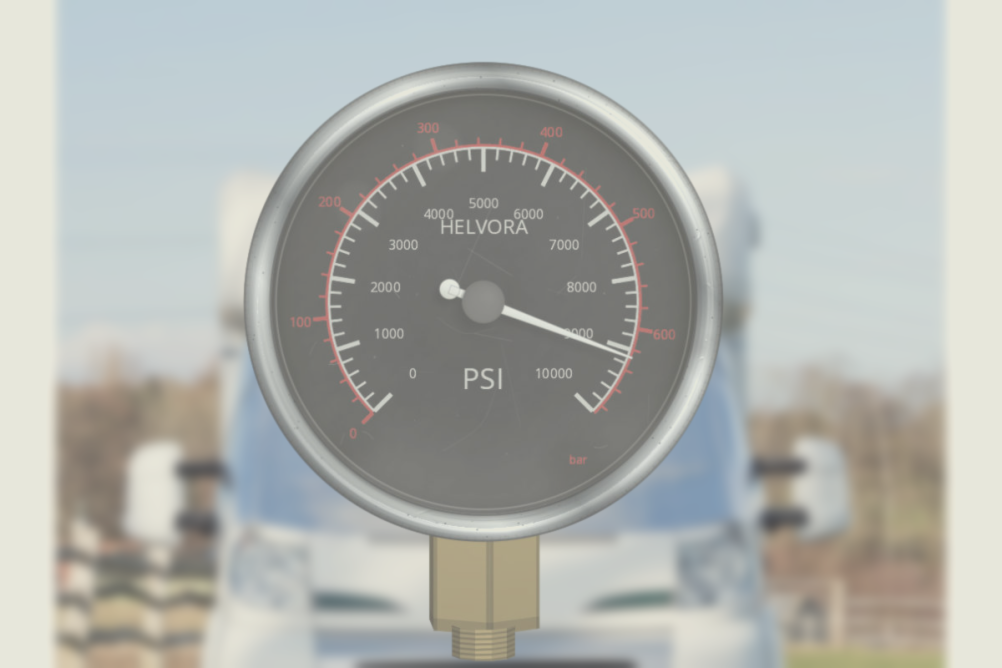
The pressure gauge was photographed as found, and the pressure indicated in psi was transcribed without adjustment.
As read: 9100 psi
